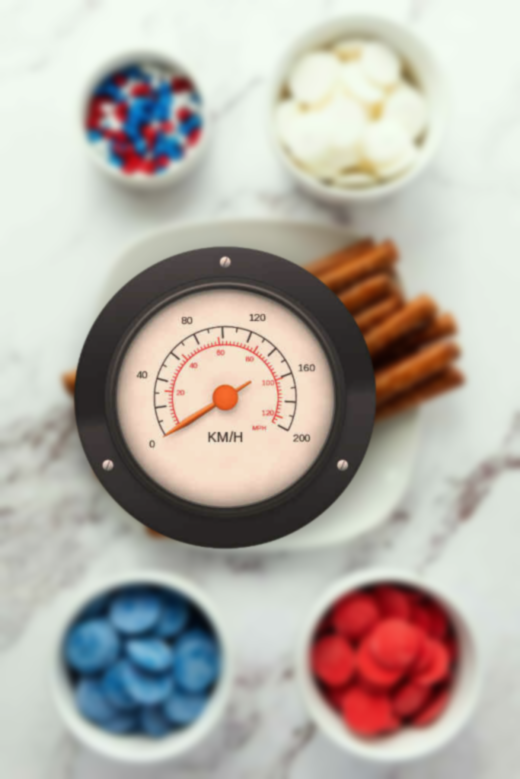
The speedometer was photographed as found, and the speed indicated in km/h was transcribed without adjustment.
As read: 0 km/h
